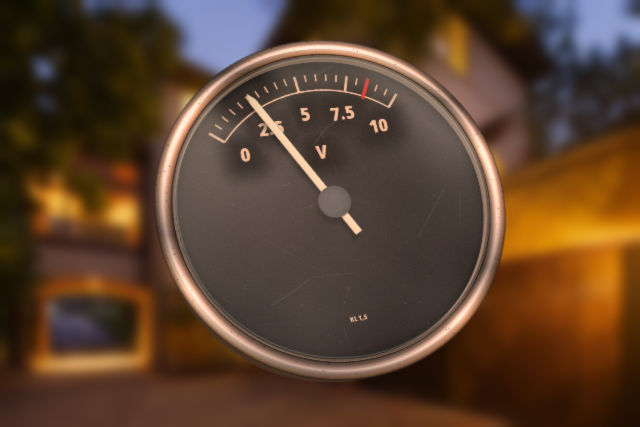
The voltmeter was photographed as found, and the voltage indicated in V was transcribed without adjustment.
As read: 2.5 V
